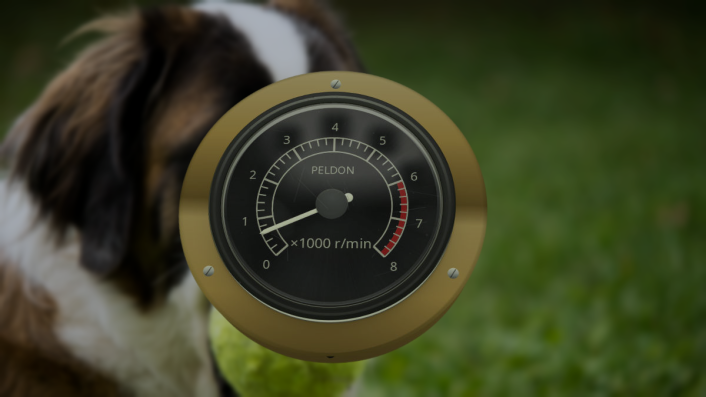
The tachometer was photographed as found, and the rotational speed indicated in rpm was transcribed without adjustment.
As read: 600 rpm
